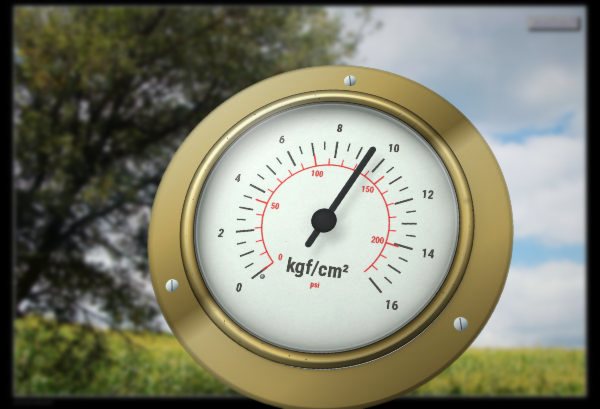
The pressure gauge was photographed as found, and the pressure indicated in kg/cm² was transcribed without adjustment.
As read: 9.5 kg/cm²
